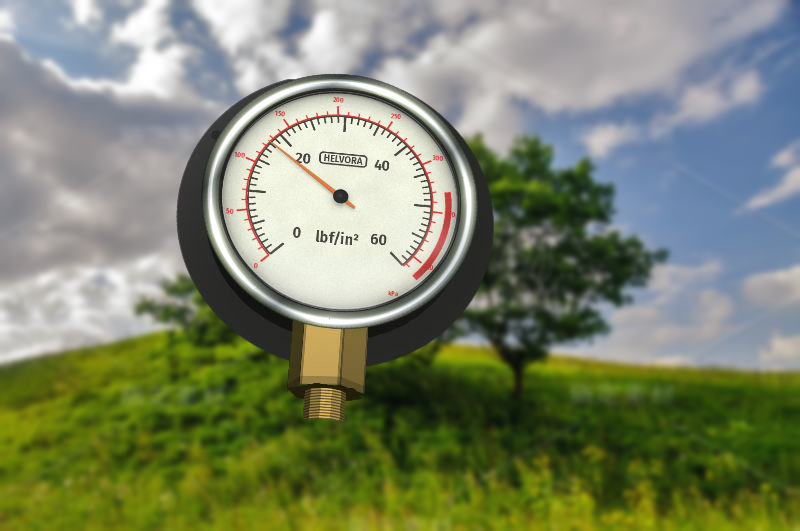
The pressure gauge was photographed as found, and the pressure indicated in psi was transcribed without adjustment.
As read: 18 psi
